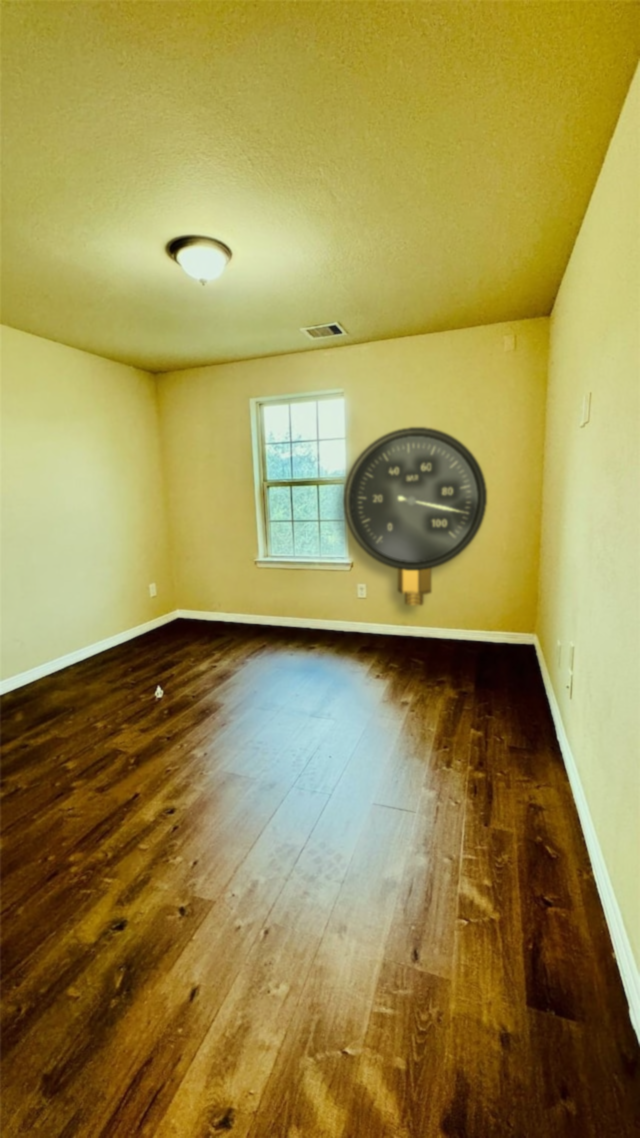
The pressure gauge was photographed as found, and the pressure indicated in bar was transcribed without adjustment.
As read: 90 bar
